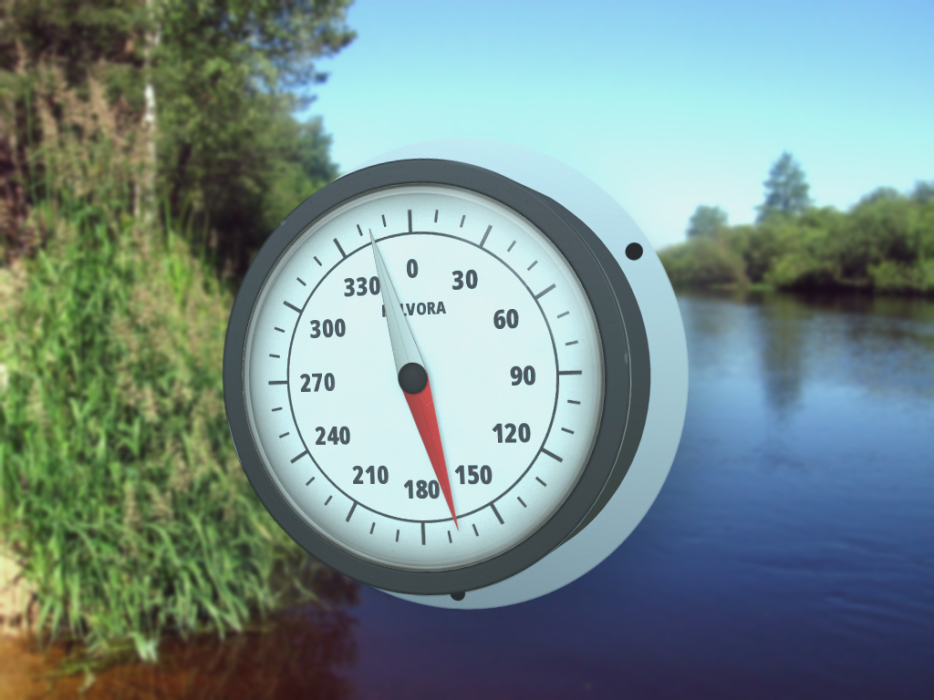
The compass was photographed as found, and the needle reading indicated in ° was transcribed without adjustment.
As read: 165 °
